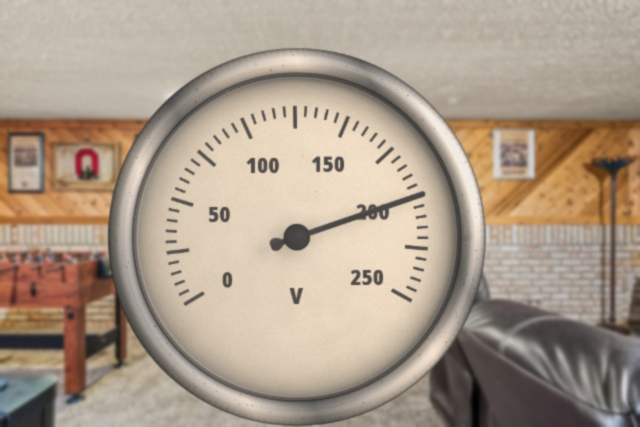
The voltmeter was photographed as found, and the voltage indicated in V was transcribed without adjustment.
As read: 200 V
